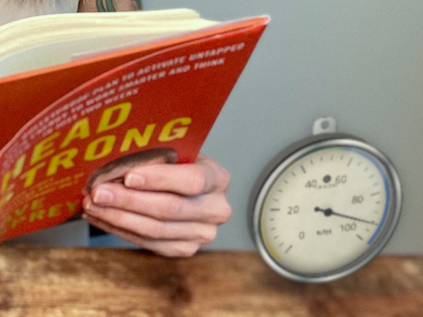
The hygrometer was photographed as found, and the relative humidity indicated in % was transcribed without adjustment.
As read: 92 %
